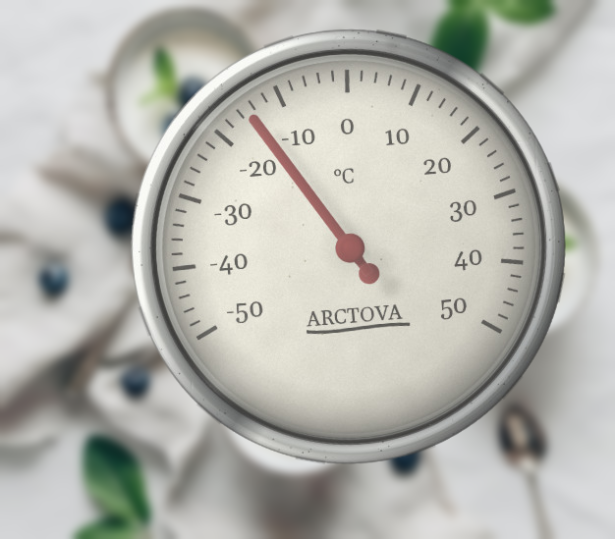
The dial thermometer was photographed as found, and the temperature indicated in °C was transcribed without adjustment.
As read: -15 °C
